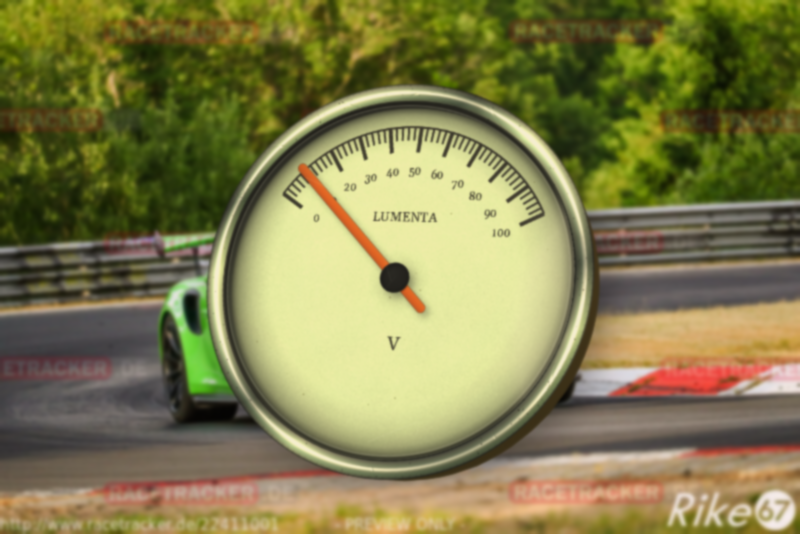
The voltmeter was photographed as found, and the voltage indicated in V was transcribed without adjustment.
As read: 10 V
